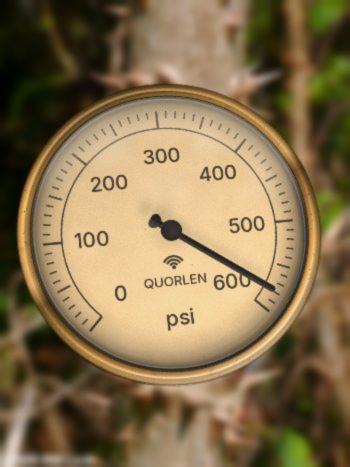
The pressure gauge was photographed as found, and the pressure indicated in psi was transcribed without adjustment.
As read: 580 psi
